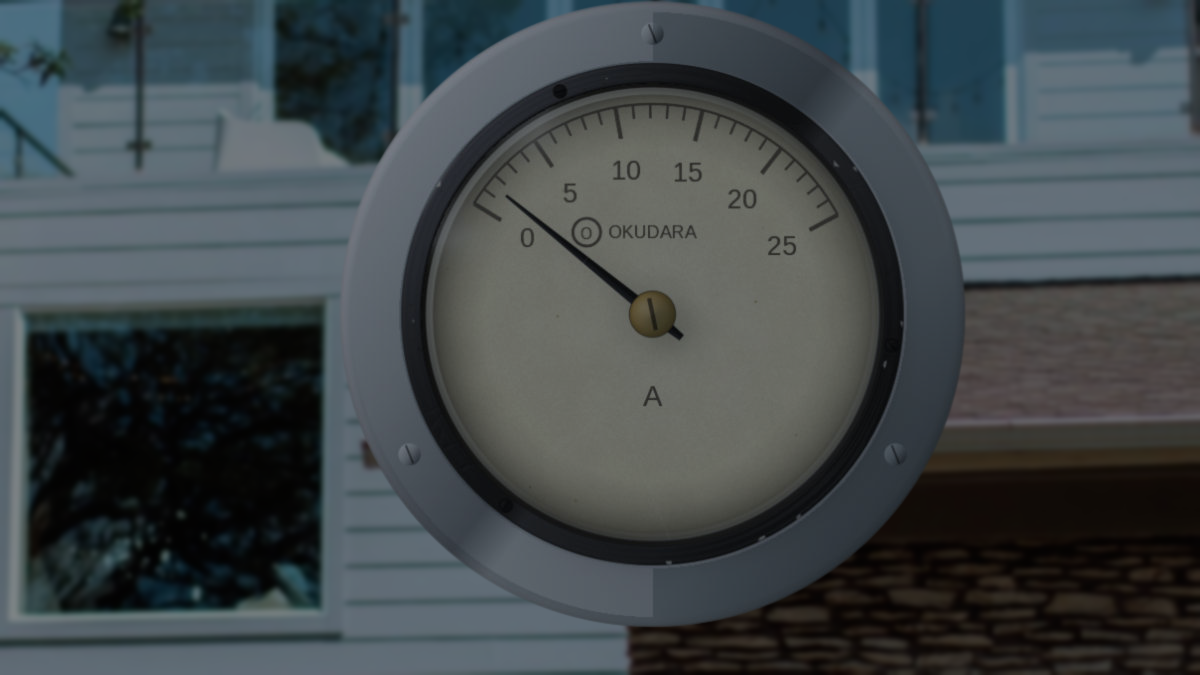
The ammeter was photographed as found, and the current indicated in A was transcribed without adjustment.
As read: 1.5 A
